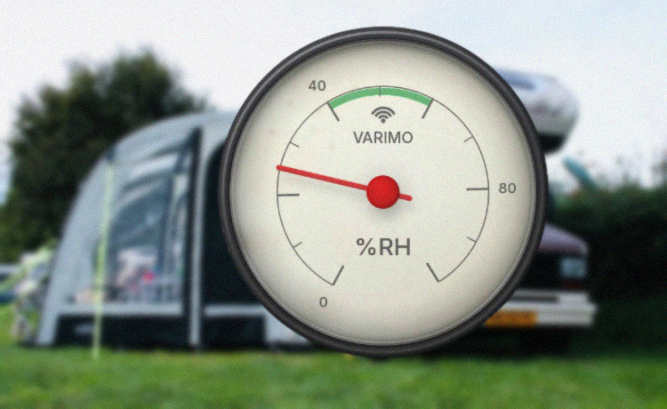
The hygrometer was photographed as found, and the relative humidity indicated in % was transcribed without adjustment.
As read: 25 %
